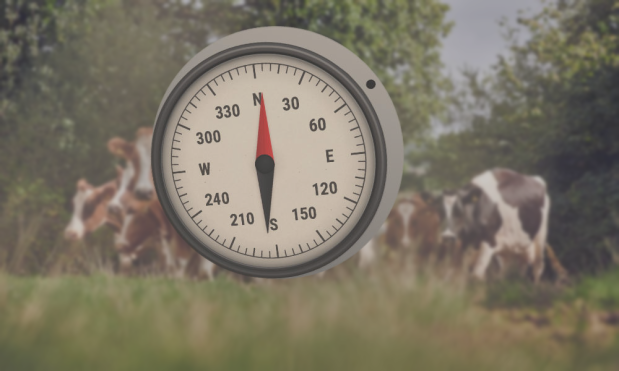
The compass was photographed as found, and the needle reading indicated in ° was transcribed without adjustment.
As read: 5 °
